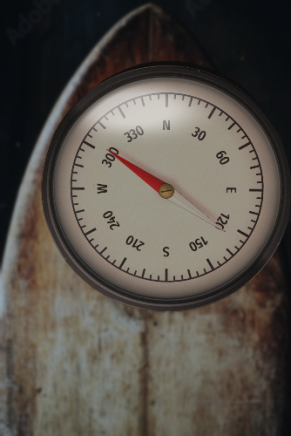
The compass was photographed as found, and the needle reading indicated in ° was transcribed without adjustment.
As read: 305 °
